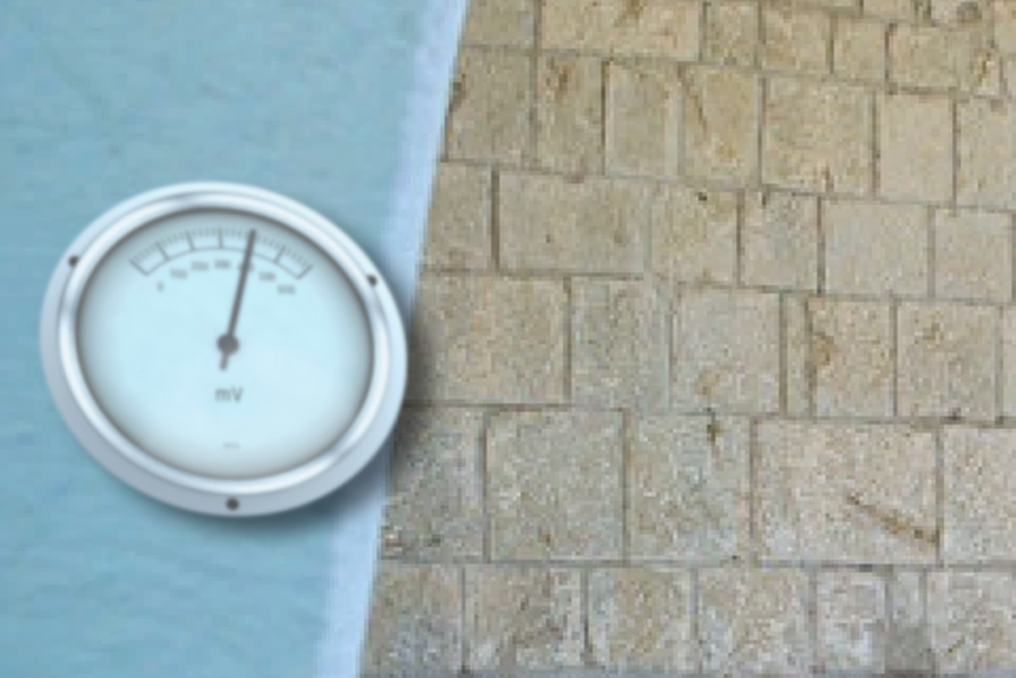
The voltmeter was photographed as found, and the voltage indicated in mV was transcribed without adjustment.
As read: 400 mV
